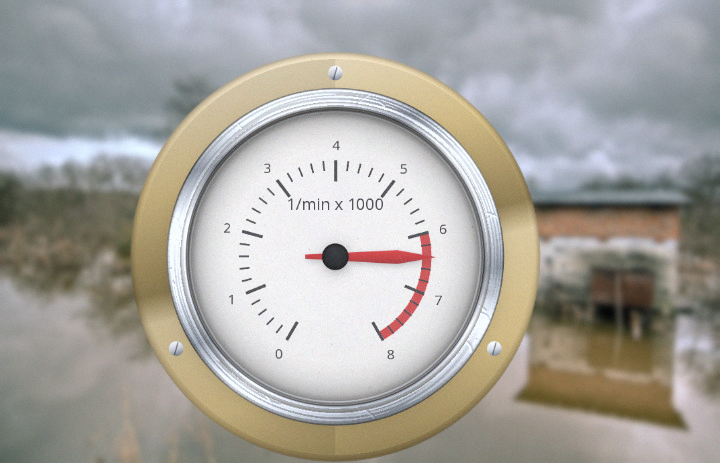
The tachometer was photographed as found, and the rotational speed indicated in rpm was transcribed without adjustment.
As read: 6400 rpm
